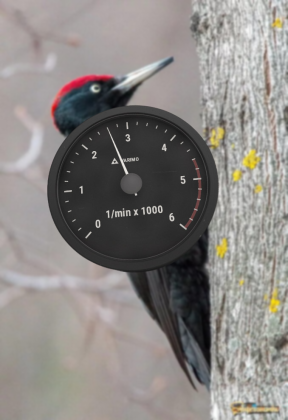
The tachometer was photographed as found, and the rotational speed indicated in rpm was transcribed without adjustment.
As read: 2600 rpm
